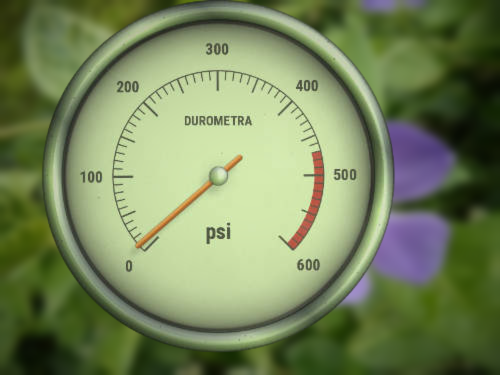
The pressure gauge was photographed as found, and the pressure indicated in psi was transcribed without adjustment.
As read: 10 psi
